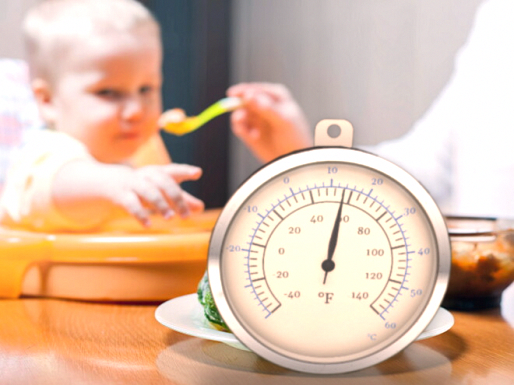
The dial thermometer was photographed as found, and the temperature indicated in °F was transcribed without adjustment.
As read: 56 °F
